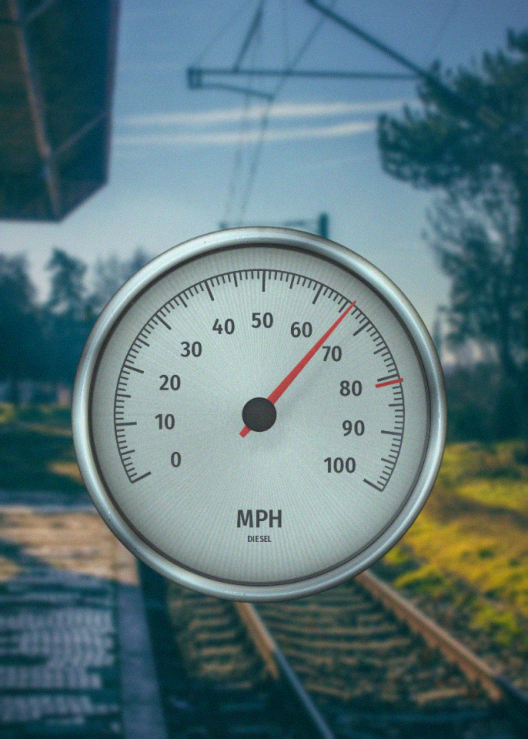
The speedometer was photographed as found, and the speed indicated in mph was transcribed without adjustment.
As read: 66 mph
